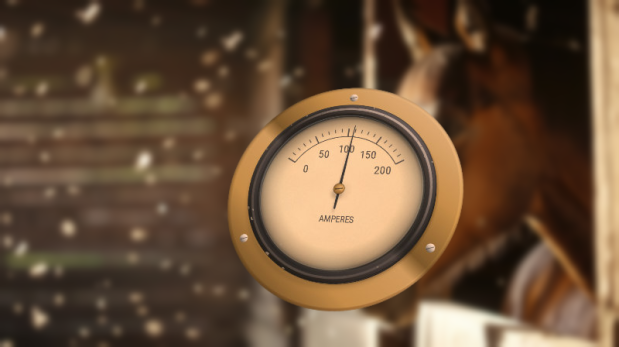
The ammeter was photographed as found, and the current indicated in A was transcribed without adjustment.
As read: 110 A
